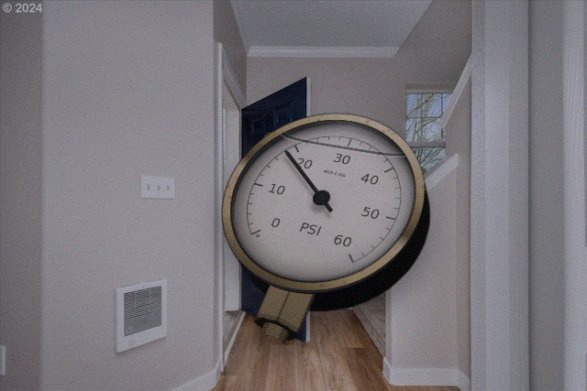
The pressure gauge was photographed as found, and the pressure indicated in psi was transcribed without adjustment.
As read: 18 psi
